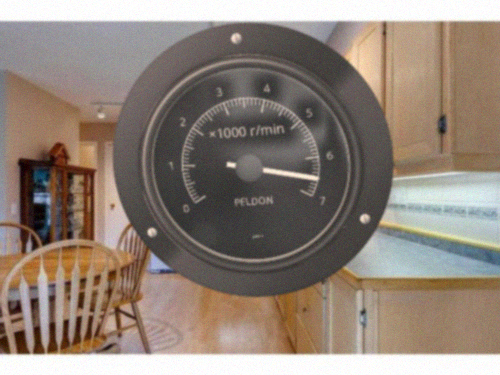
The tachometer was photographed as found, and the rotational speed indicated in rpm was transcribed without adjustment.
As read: 6500 rpm
